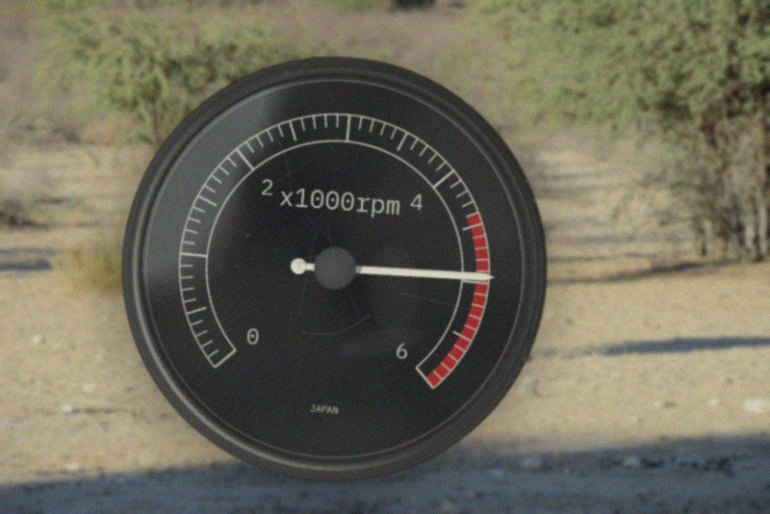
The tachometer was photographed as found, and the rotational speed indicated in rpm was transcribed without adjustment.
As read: 4950 rpm
